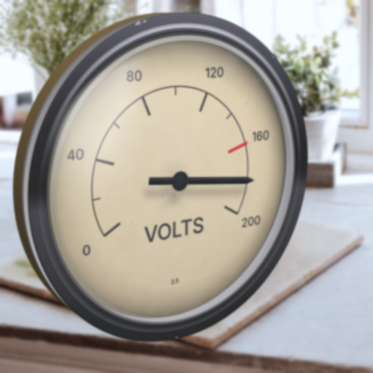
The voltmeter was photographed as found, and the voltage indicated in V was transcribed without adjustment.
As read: 180 V
